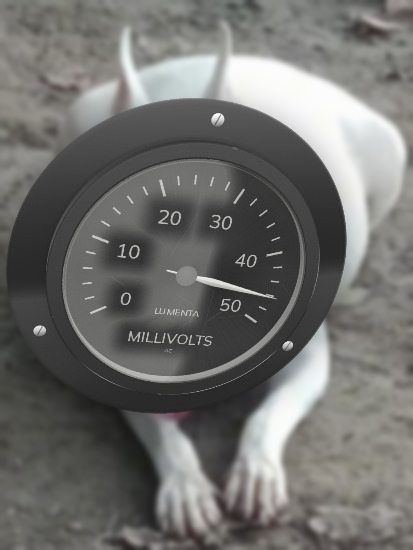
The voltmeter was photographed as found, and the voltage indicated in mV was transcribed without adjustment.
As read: 46 mV
